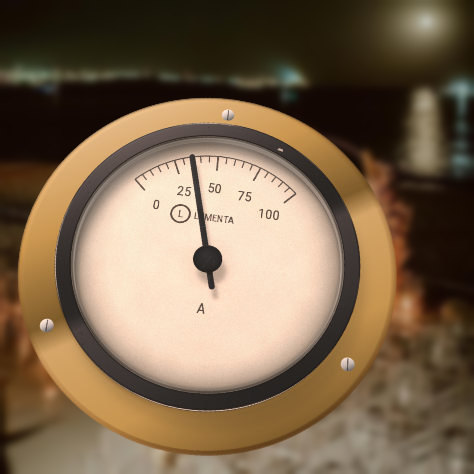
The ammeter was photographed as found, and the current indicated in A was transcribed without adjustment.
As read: 35 A
